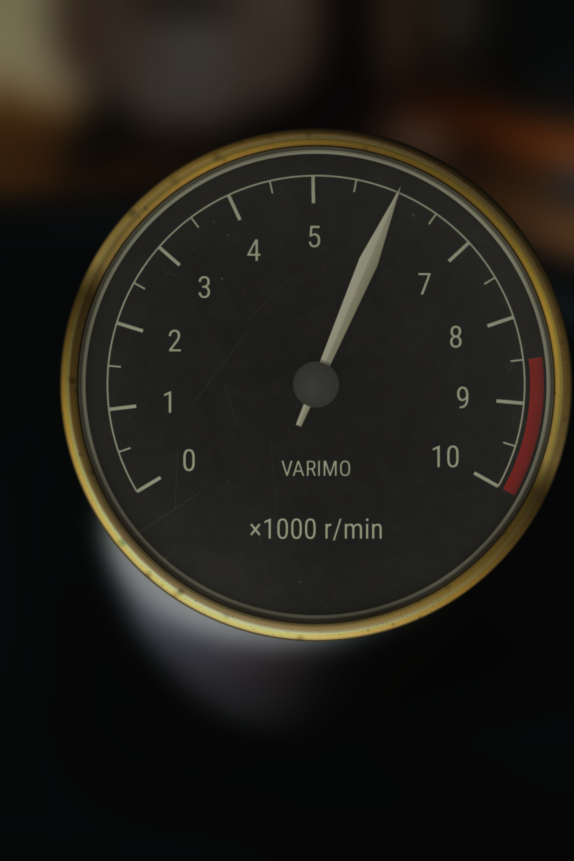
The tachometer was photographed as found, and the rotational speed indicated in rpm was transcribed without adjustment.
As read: 6000 rpm
